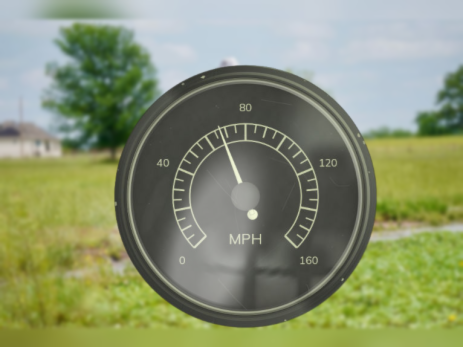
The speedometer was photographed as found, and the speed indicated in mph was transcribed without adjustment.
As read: 67.5 mph
